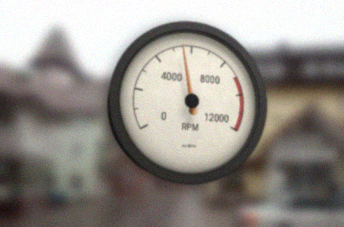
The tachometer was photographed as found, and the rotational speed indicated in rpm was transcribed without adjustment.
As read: 5500 rpm
